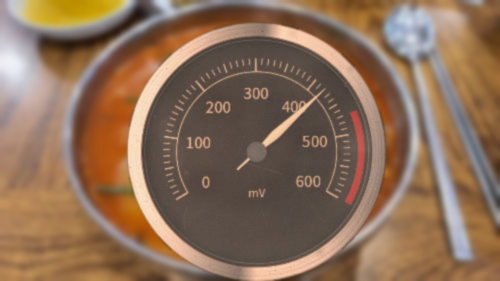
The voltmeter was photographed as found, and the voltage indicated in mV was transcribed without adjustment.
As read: 420 mV
